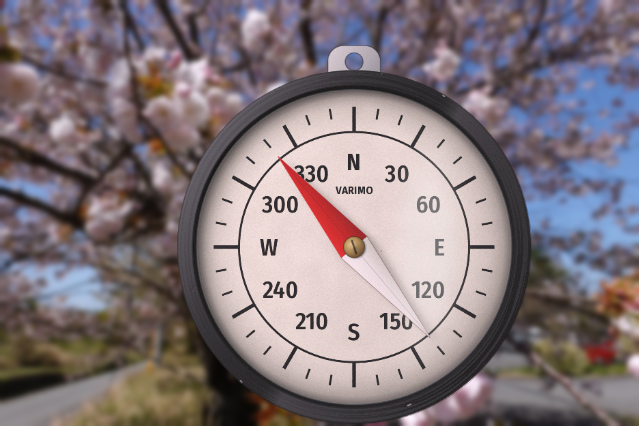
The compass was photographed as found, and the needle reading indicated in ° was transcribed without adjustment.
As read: 320 °
